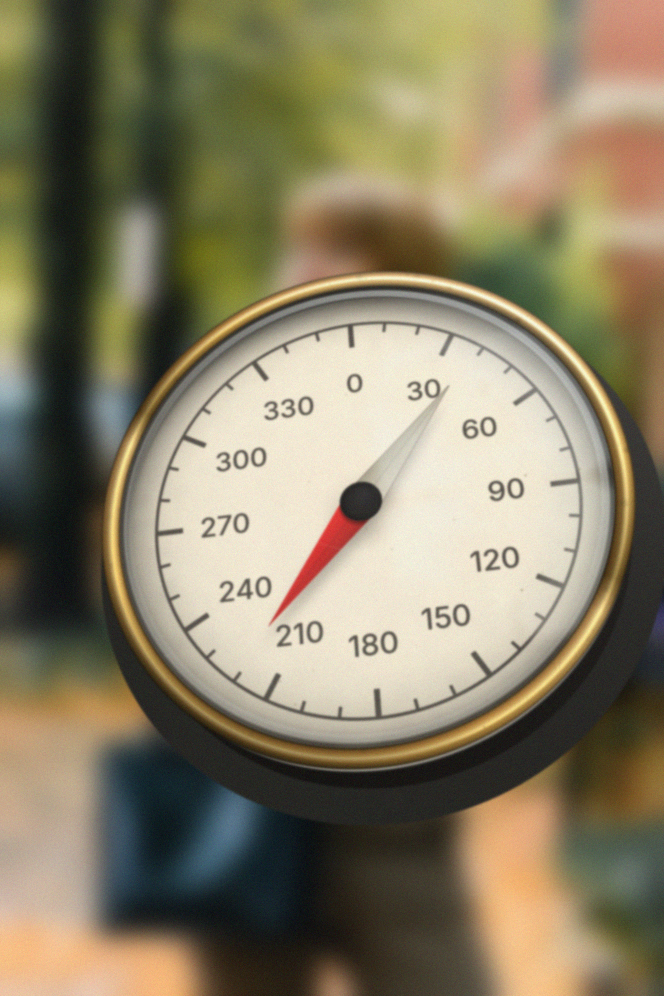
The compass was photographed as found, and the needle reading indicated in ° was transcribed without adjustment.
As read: 220 °
